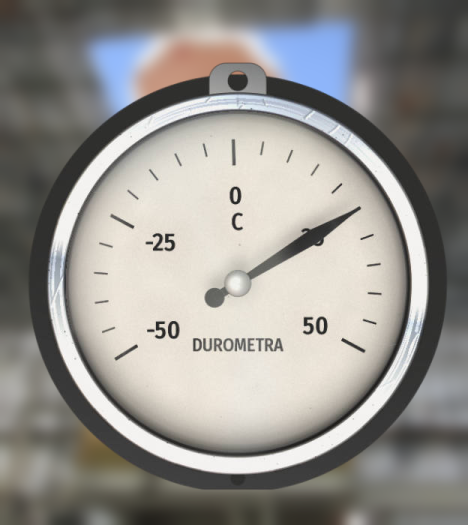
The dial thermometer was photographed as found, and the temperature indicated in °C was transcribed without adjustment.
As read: 25 °C
